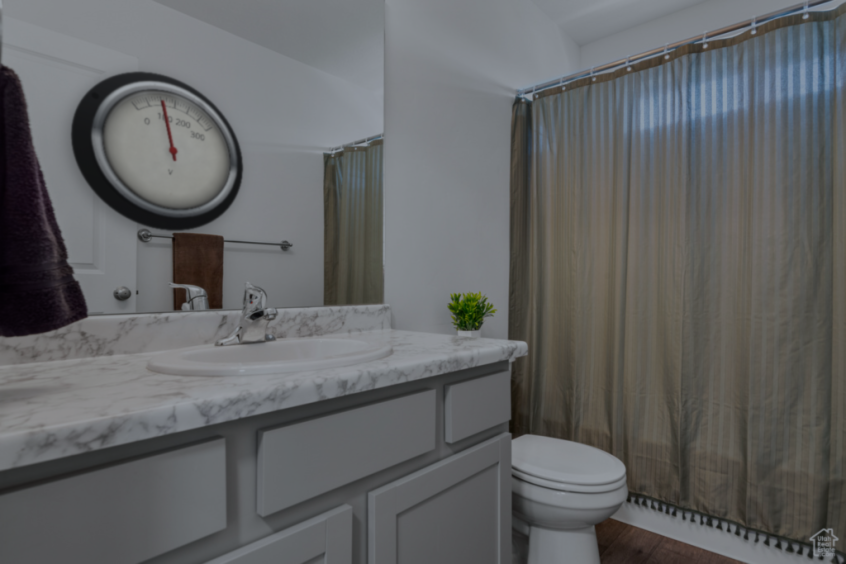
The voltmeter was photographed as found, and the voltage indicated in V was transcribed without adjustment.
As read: 100 V
